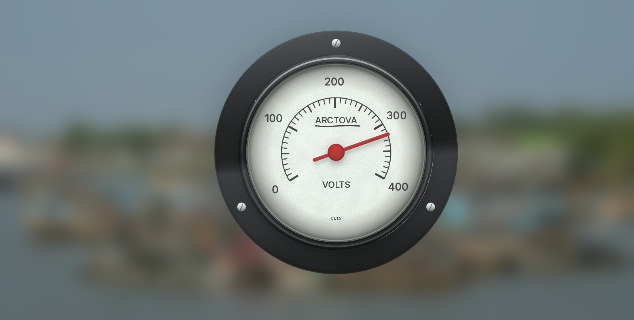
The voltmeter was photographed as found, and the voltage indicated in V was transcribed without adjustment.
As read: 320 V
